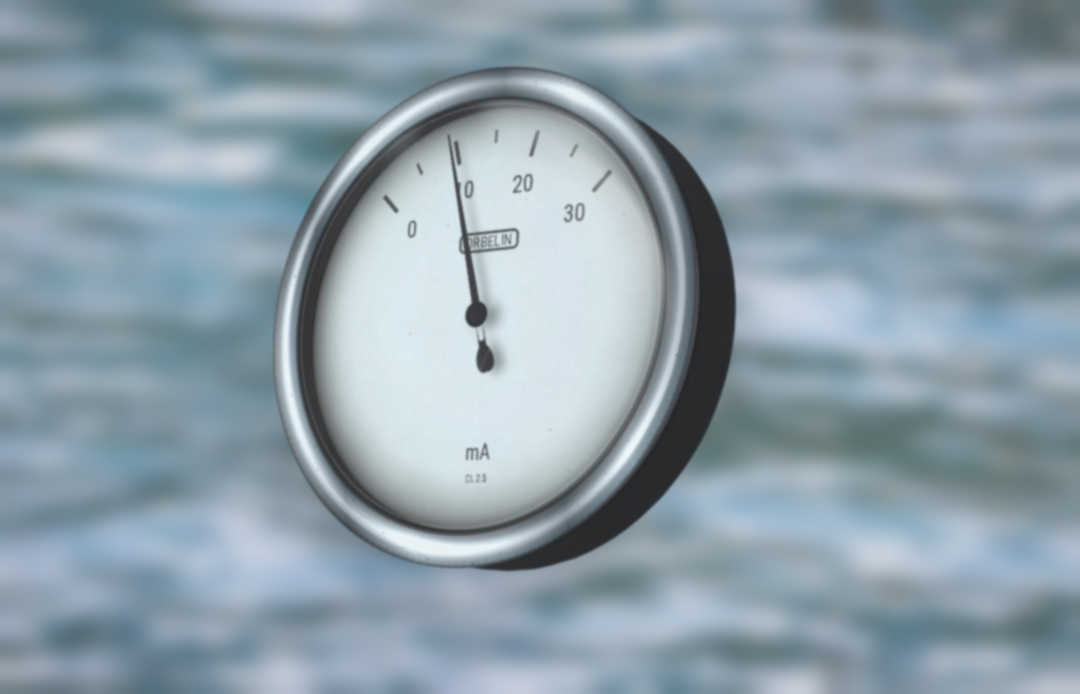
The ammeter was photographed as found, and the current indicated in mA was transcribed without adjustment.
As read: 10 mA
